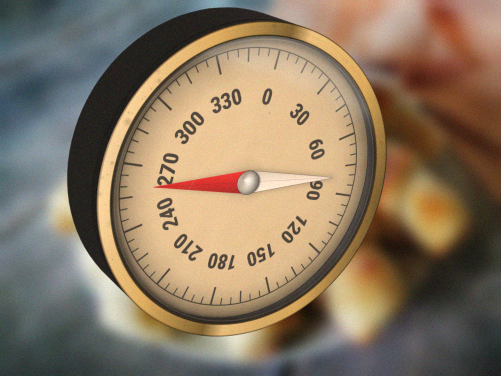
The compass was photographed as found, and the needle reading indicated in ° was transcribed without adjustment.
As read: 260 °
